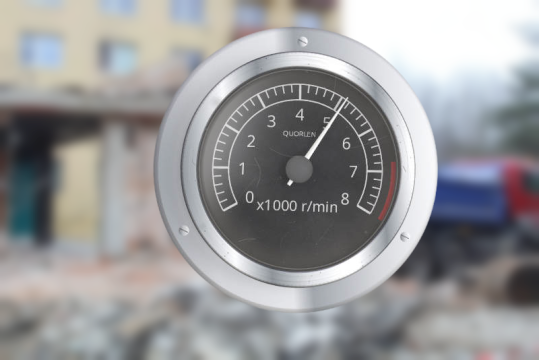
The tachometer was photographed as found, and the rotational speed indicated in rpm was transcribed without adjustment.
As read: 5100 rpm
